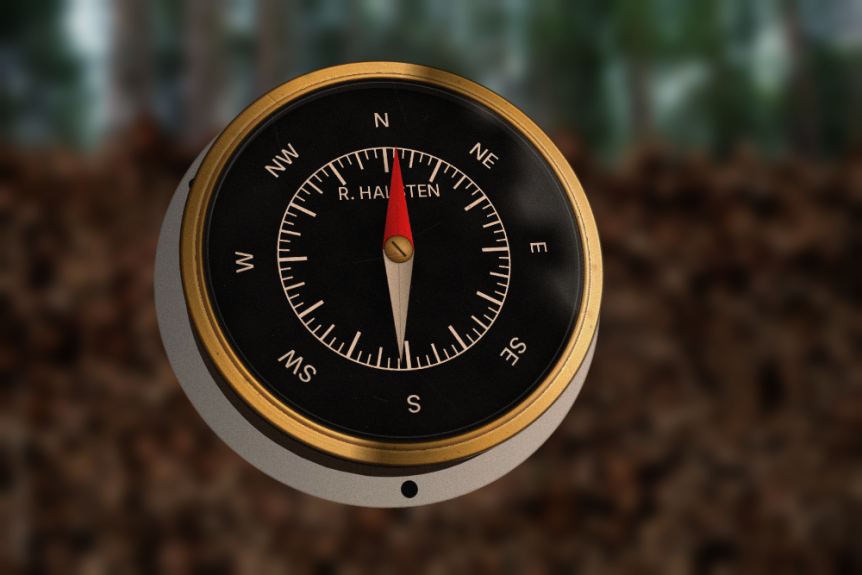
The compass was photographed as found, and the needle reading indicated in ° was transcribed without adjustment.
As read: 5 °
